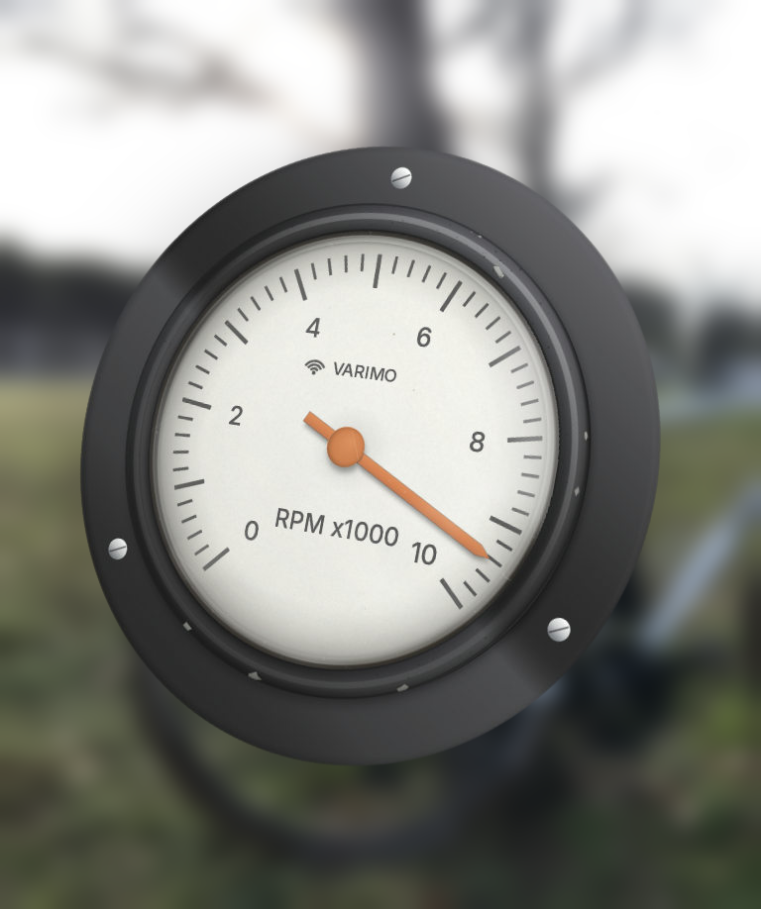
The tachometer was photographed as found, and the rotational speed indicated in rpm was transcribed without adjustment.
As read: 9400 rpm
